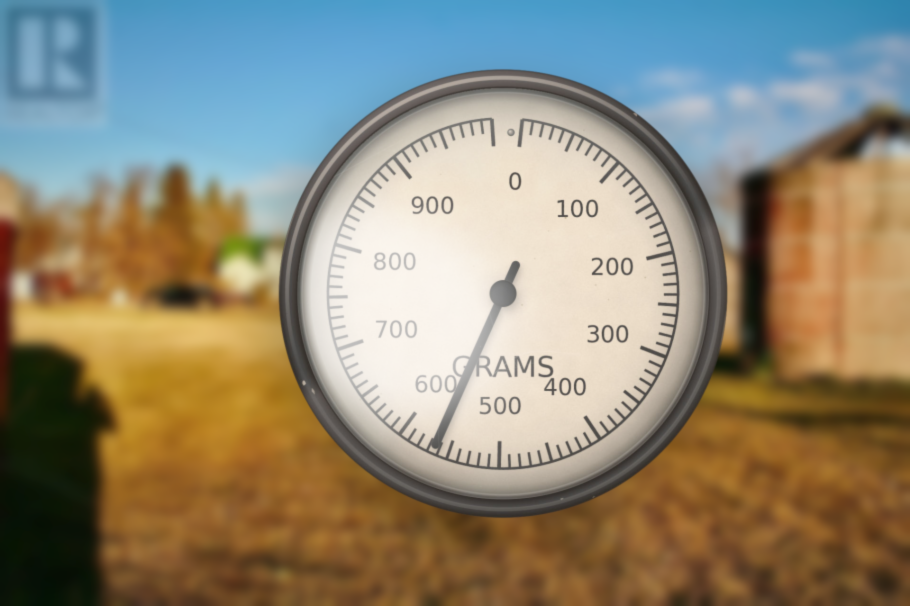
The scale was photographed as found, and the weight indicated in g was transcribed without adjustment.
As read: 565 g
